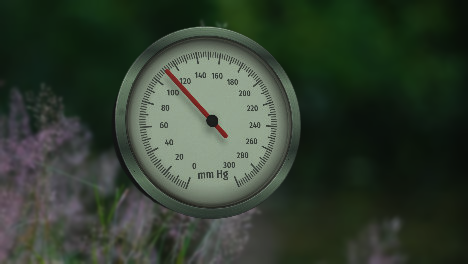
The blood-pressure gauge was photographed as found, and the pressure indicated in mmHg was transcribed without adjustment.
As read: 110 mmHg
